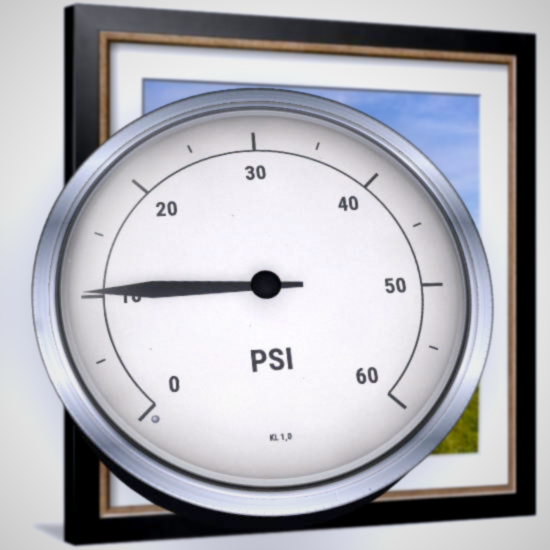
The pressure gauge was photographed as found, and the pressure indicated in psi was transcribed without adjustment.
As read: 10 psi
